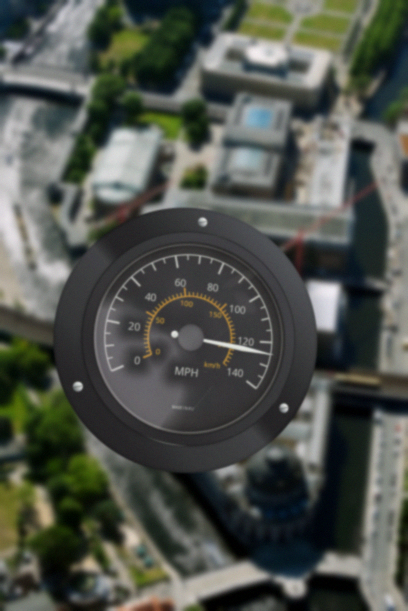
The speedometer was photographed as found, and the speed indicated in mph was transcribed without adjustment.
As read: 125 mph
